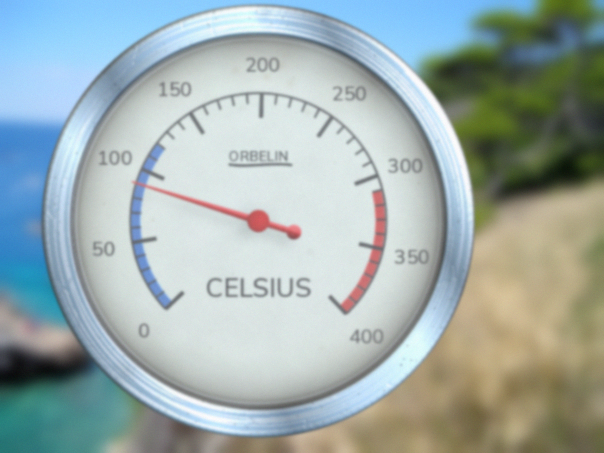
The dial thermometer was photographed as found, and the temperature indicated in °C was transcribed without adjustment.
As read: 90 °C
